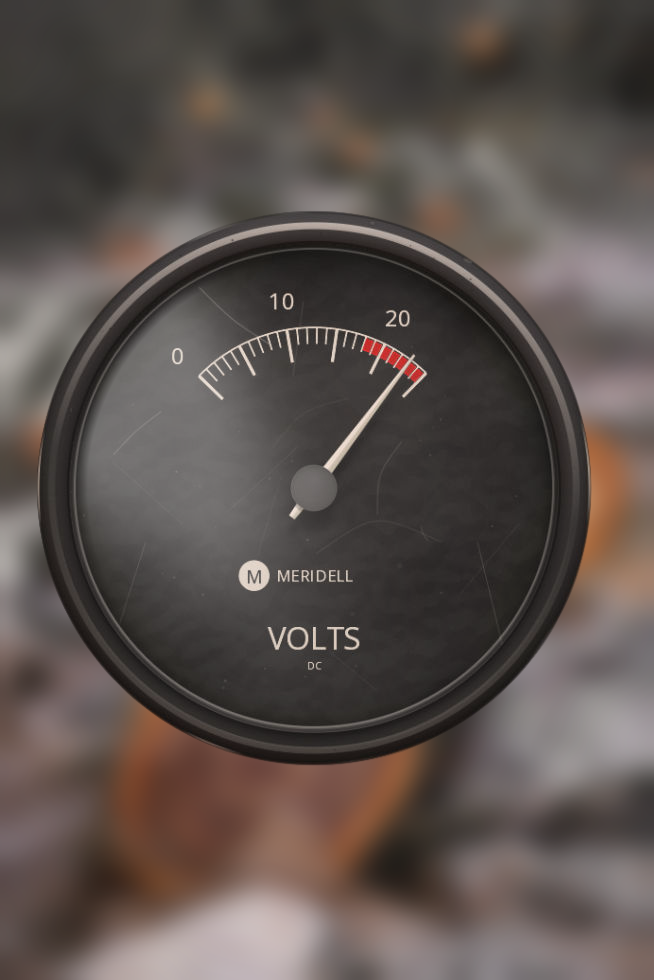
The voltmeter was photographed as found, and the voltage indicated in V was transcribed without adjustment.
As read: 23 V
